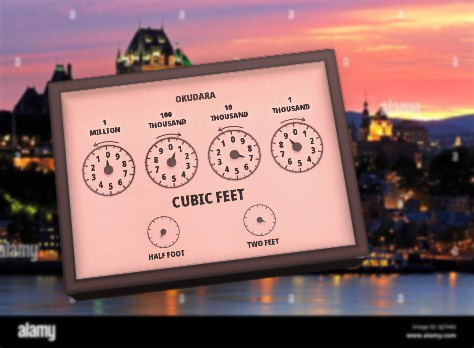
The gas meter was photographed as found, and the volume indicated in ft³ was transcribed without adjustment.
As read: 6900 ft³
